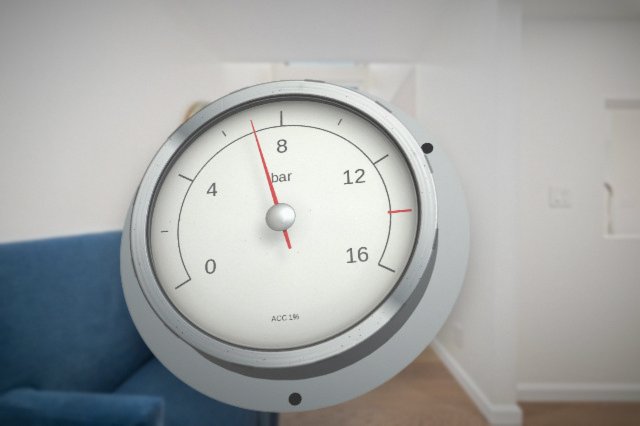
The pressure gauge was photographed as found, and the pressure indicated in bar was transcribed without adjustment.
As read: 7 bar
